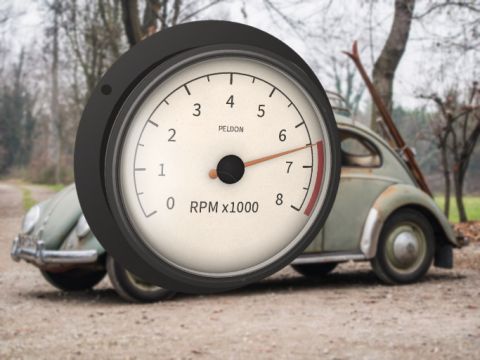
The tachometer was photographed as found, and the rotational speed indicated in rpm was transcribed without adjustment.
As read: 6500 rpm
